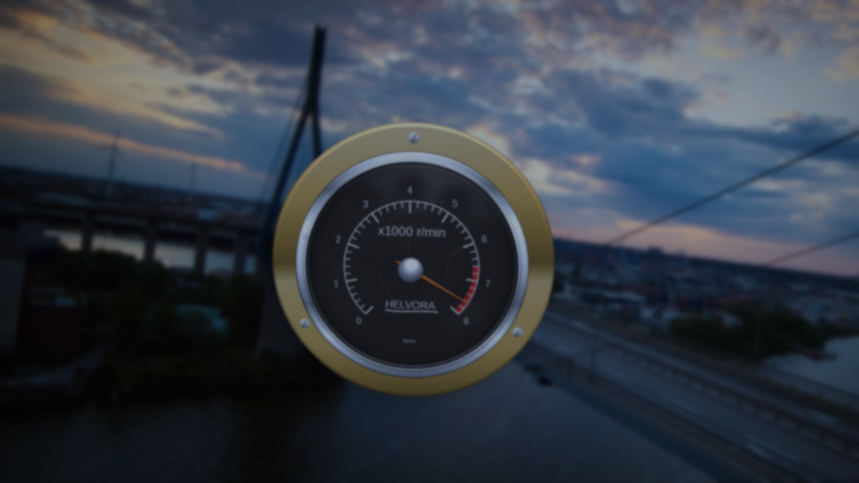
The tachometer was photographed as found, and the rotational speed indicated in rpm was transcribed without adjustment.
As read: 7600 rpm
